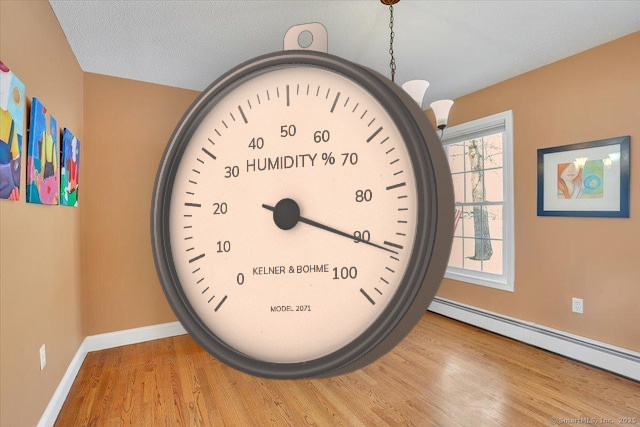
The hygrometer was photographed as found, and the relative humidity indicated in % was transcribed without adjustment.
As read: 91 %
